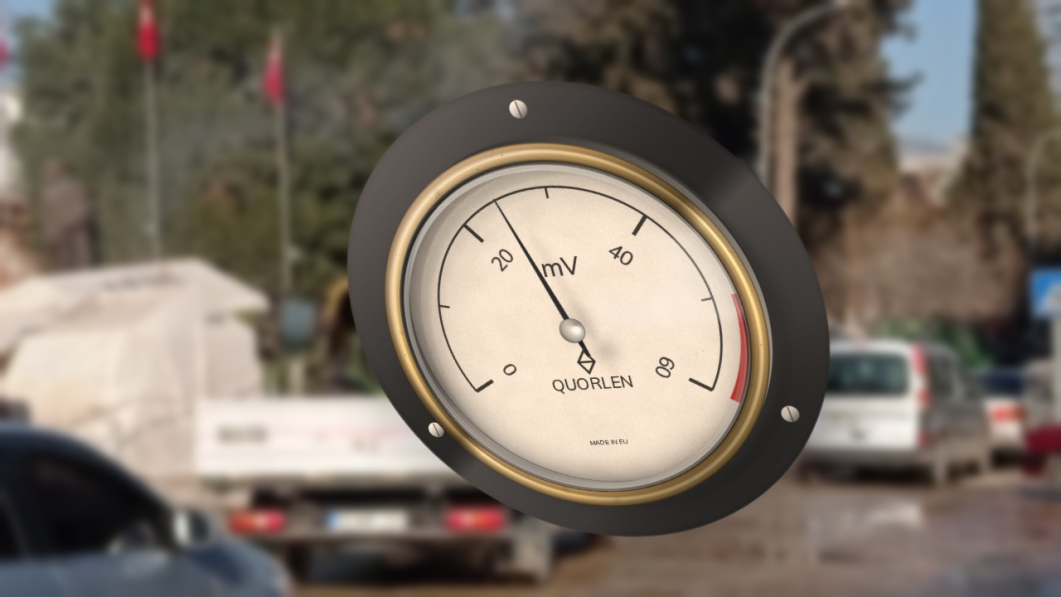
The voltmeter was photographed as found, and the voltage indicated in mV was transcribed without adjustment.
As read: 25 mV
